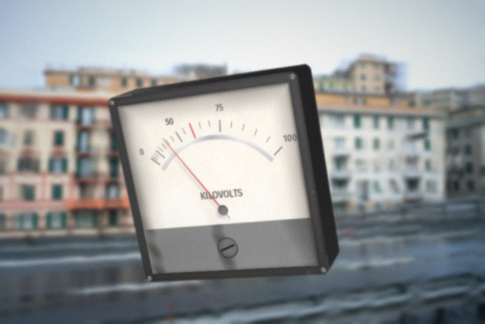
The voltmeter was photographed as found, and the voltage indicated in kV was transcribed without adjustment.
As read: 40 kV
